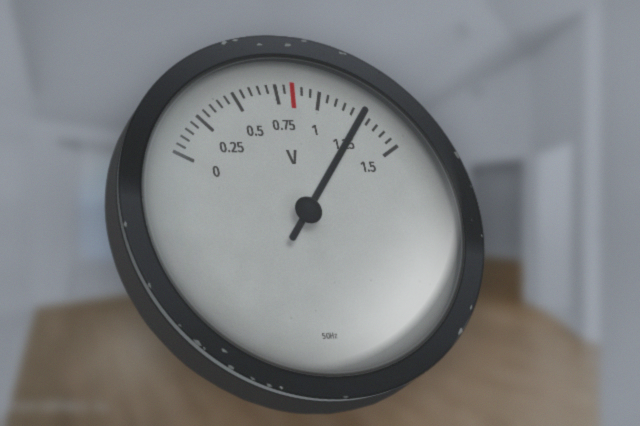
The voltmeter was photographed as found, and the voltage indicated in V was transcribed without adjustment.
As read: 1.25 V
